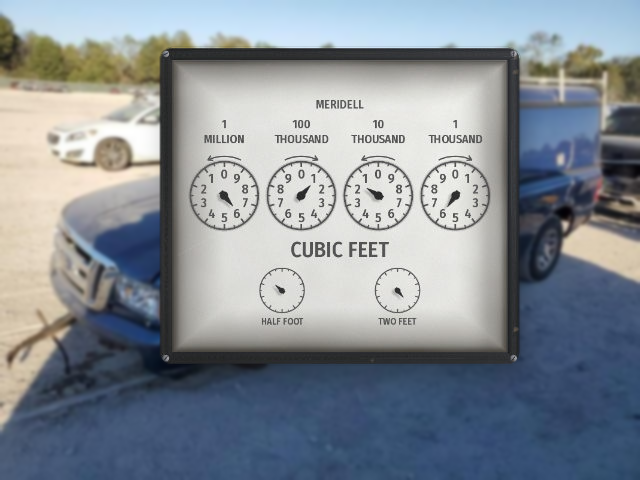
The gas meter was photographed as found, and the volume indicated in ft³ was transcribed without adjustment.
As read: 611600 ft³
